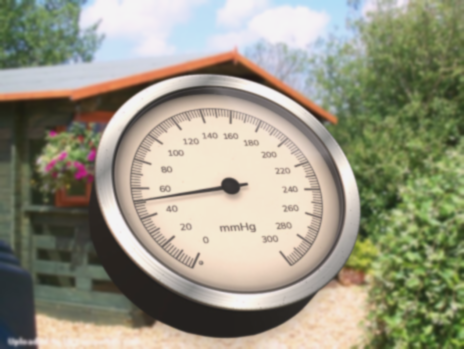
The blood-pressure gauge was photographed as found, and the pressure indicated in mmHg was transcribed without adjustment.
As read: 50 mmHg
